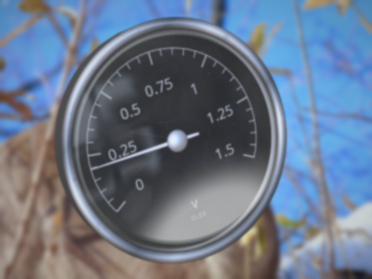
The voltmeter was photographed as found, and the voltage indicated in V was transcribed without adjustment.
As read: 0.2 V
